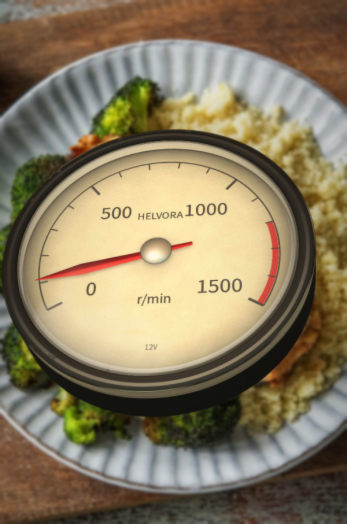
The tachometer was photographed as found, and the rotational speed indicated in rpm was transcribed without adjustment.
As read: 100 rpm
